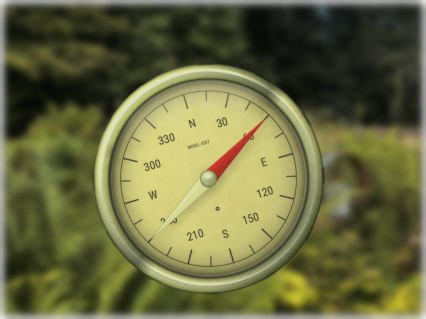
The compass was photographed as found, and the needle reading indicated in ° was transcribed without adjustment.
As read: 60 °
